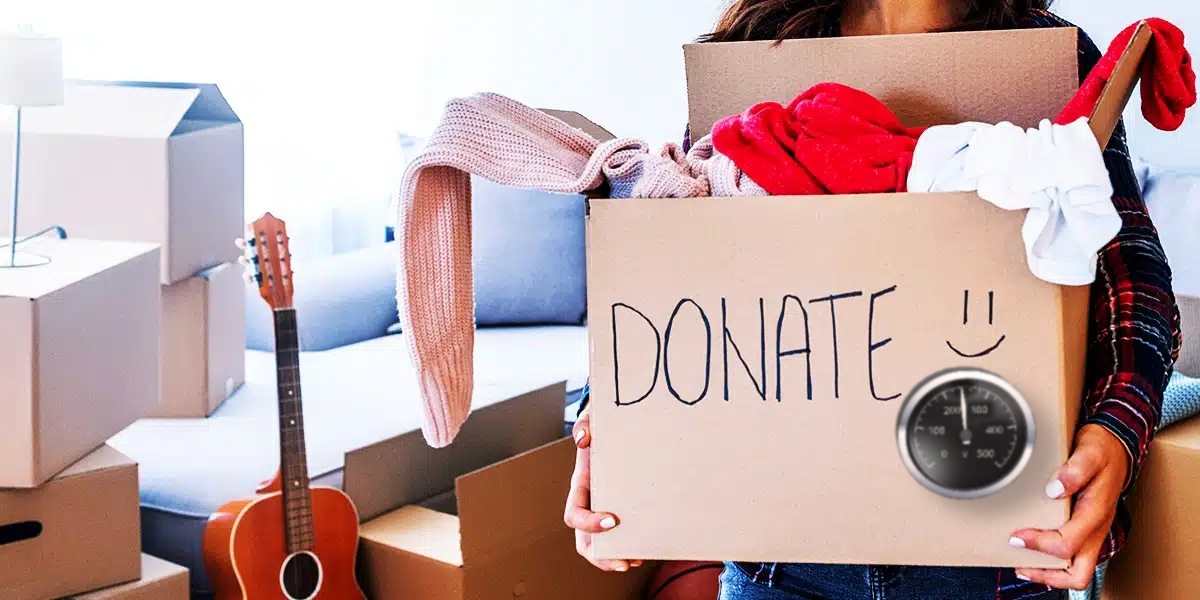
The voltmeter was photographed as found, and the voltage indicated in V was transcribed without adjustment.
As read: 240 V
